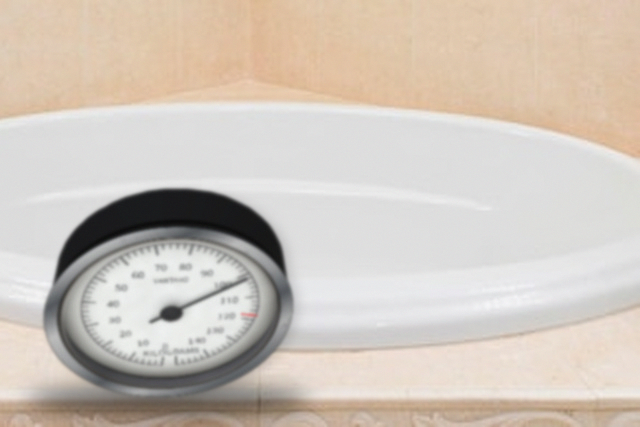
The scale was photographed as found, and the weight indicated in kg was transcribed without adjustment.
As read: 100 kg
